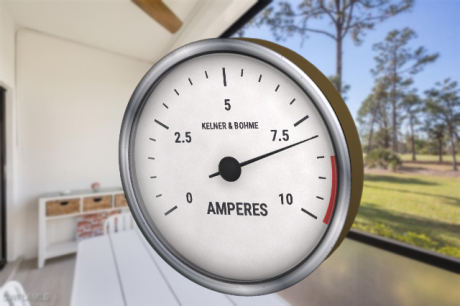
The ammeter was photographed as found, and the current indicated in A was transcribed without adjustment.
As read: 8 A
